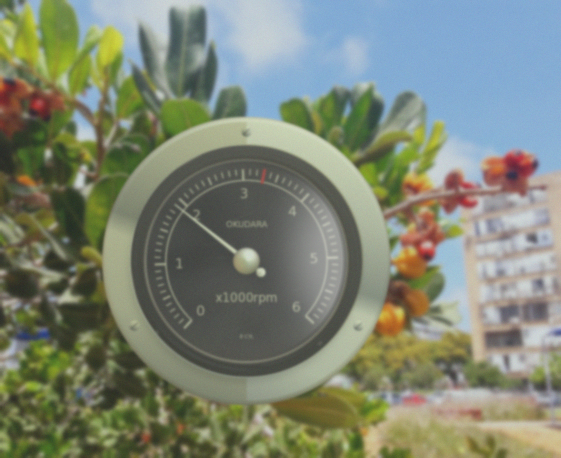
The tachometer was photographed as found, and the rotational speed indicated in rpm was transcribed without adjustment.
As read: 1900 rpm
